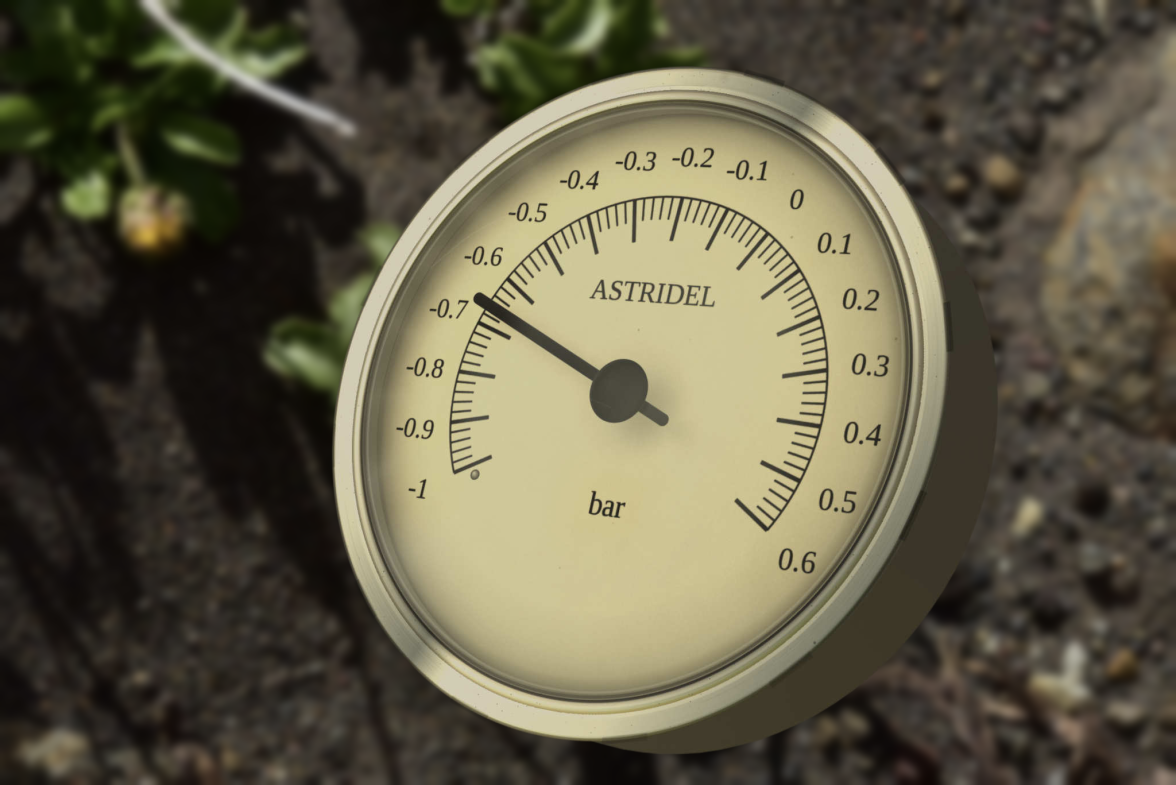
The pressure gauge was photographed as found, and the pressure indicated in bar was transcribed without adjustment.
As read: -0.66 bar
